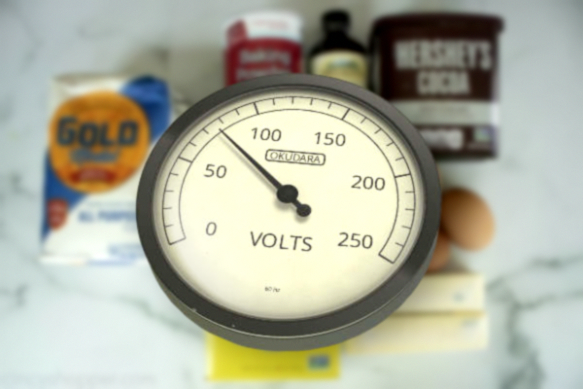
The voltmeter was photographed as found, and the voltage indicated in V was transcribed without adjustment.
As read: 75 V
